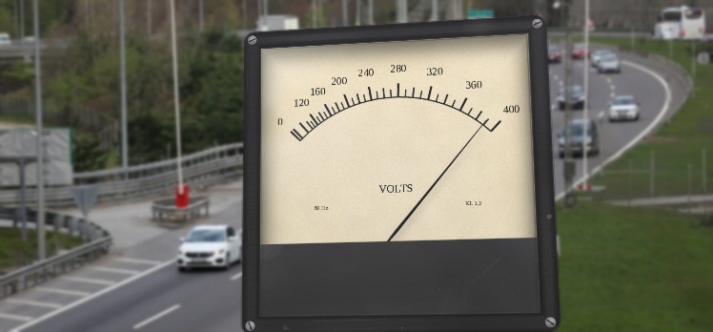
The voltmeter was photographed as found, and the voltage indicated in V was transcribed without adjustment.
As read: 390 V
